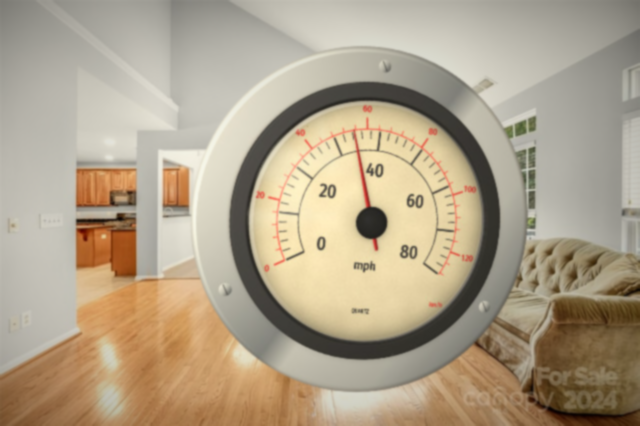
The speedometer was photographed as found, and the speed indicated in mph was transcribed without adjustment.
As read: 34 mph
